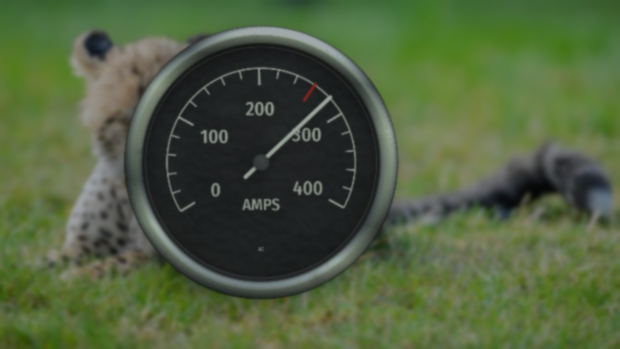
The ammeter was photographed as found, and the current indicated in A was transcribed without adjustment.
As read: 280 A
